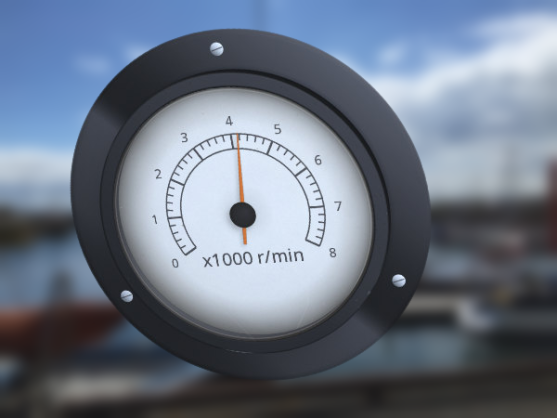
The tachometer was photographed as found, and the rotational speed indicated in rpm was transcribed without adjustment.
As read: 4200 rpm
